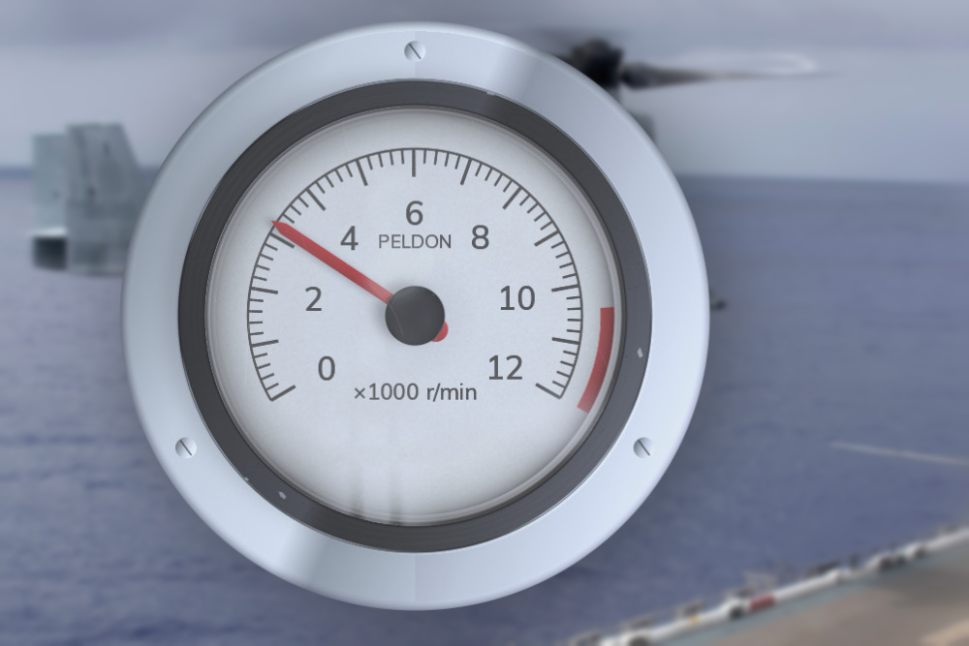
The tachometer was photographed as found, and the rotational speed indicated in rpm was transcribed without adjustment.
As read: 3200 rpm
